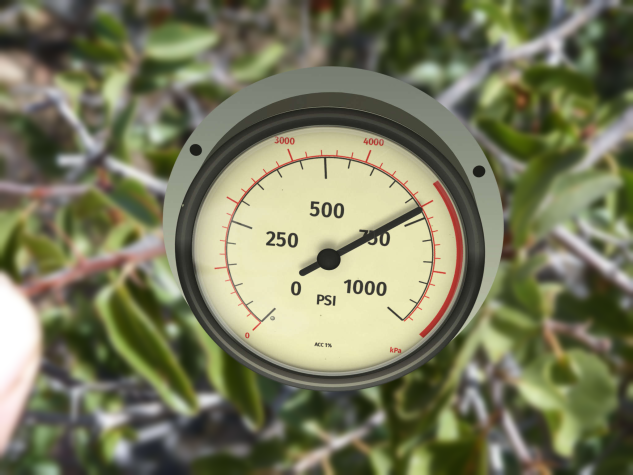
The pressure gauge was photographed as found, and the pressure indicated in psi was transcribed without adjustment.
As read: 725 psi
